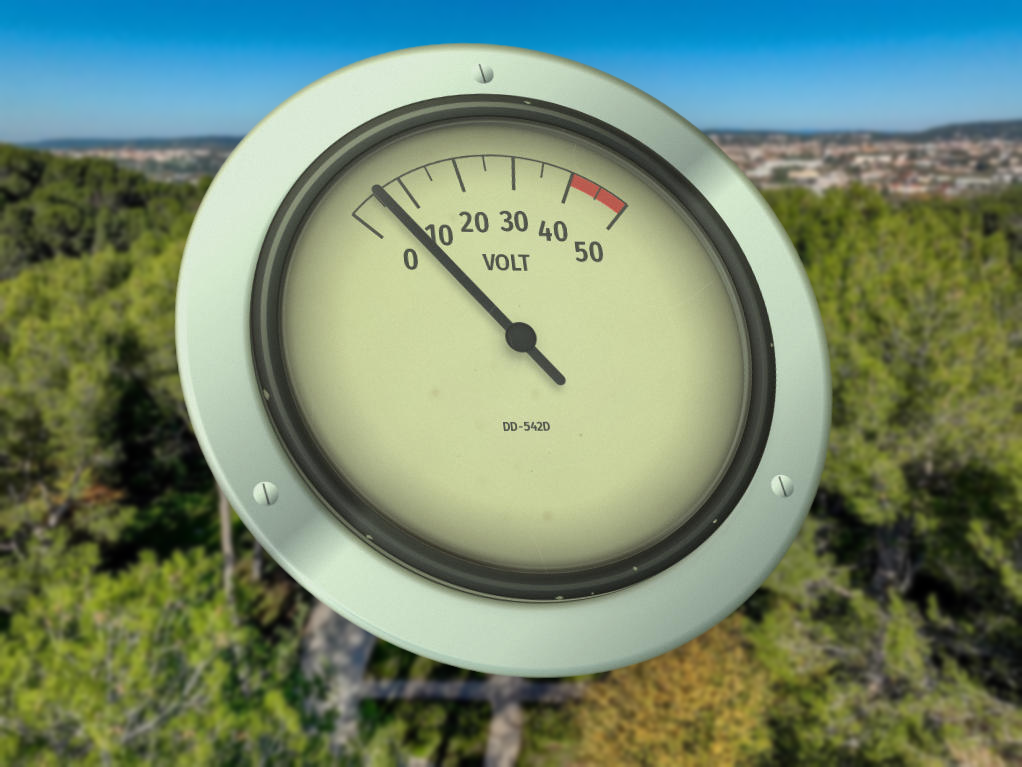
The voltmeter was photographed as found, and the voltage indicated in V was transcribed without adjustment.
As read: 5 V
